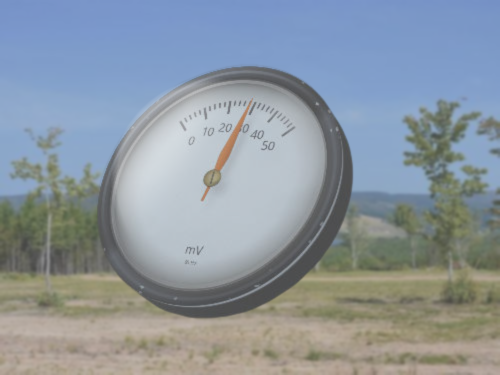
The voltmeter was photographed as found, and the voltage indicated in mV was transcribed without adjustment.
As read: 30 mV
